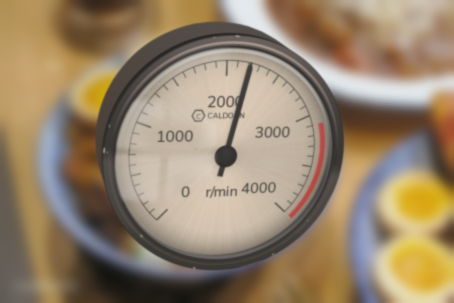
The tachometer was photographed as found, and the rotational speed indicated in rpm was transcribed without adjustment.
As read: 2200 rpm
